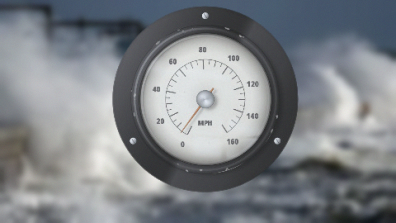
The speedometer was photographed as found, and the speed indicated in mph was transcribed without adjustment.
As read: 5 mph
